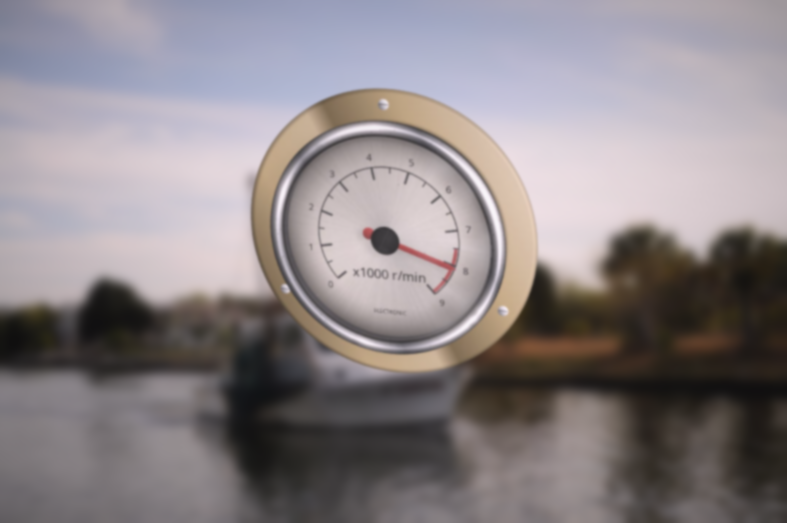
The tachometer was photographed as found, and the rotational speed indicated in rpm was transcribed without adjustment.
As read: 8000 rpm
